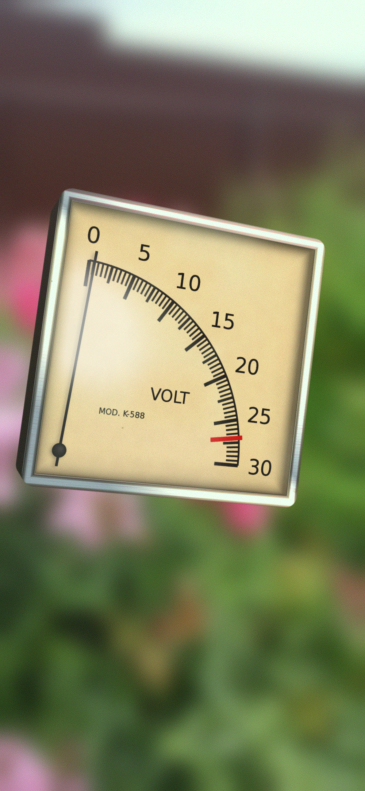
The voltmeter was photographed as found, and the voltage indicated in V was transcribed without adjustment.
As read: 0.5 V
